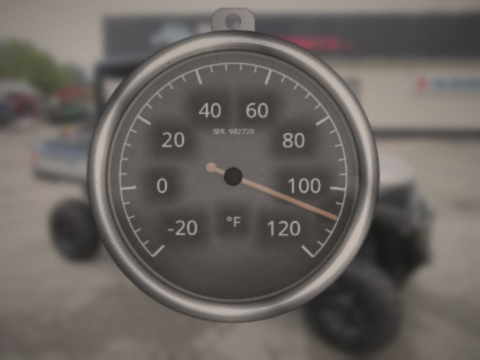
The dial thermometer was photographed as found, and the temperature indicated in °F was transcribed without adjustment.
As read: 108 °F
